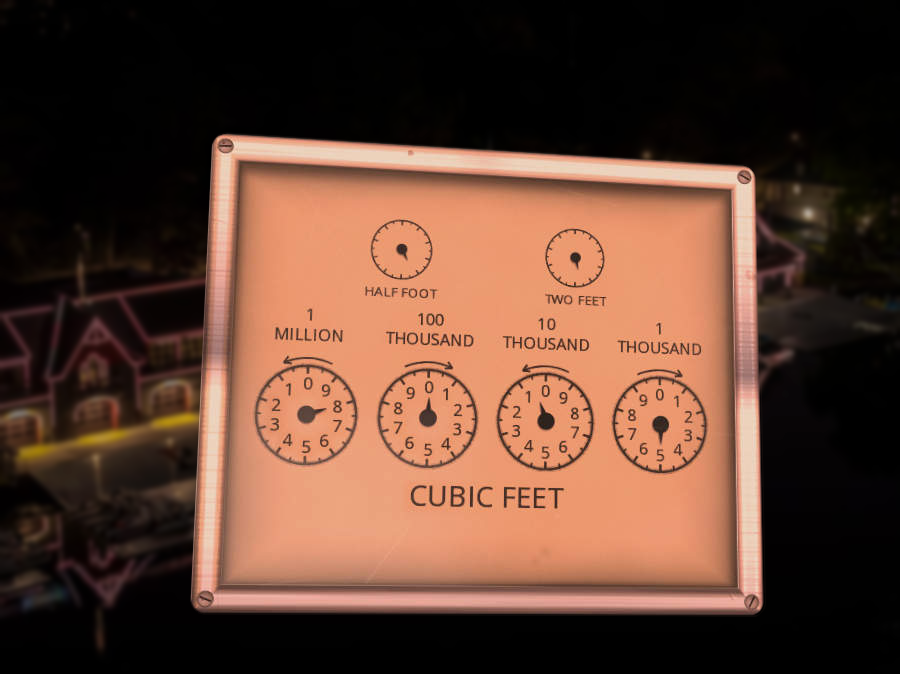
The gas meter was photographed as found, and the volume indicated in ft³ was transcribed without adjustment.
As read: 800500 ft³
